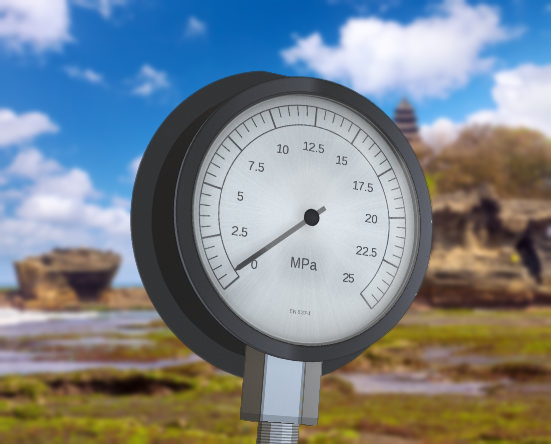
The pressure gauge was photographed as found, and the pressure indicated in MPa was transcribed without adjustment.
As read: 0.5 MPa
